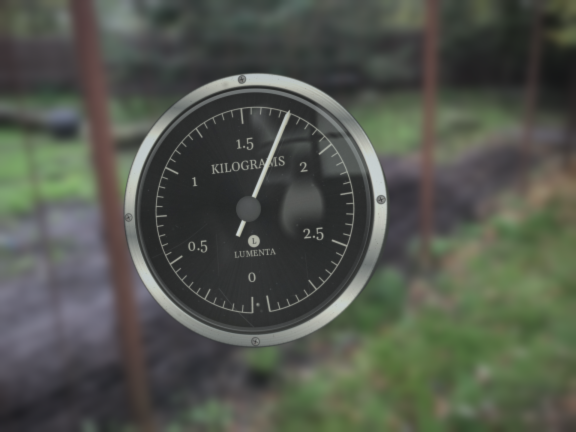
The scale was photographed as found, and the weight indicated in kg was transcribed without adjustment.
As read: 1.75 kg
